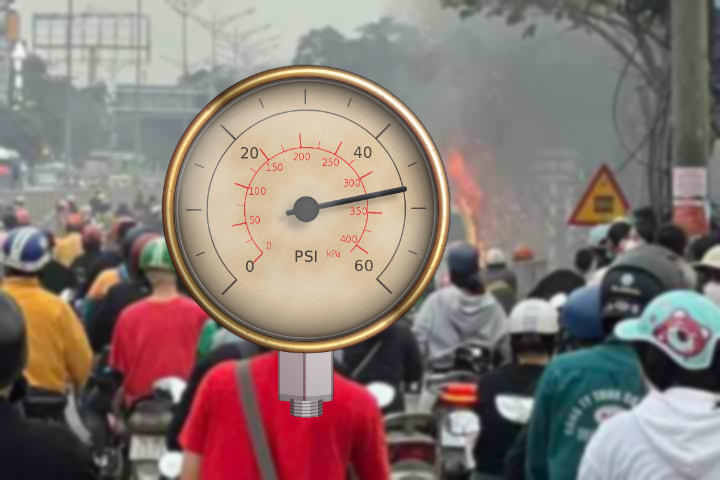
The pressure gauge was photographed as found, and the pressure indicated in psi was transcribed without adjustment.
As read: 47.5 psi
